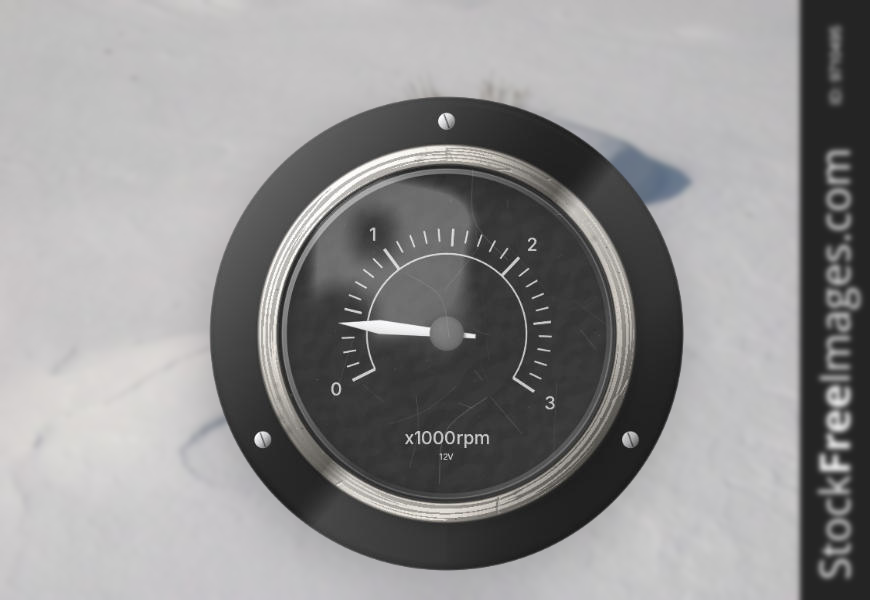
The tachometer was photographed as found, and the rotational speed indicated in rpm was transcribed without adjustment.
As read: 400 rpm
